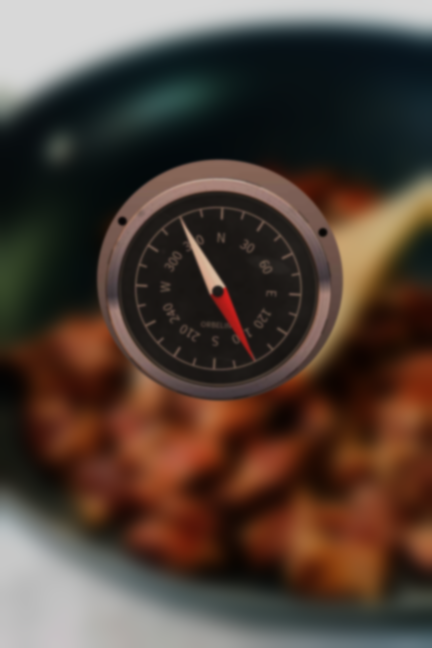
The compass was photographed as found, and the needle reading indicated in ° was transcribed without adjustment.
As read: 150 °
